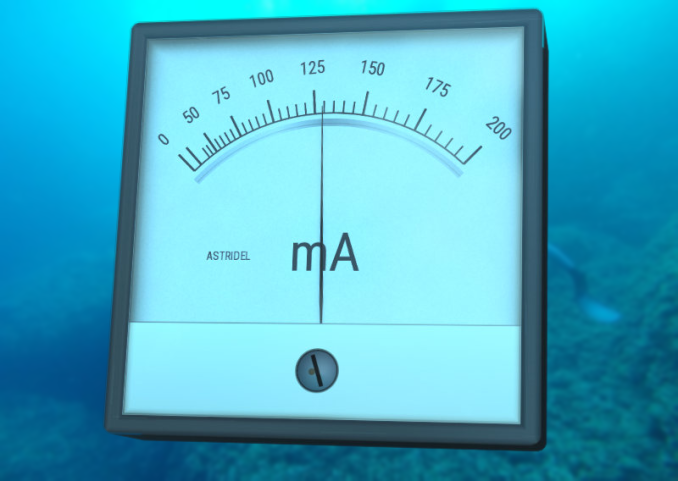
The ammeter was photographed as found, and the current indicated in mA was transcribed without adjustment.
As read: 130 mA
